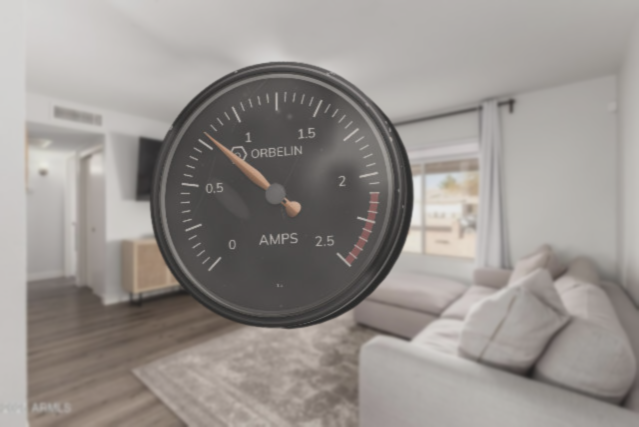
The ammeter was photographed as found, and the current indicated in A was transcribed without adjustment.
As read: 0.8 A
